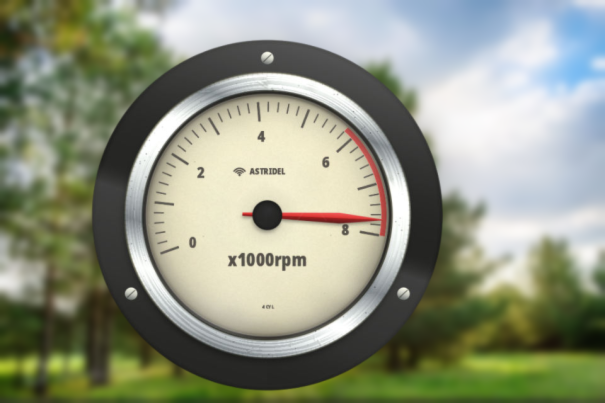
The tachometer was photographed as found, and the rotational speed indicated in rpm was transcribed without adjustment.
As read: 7700 rpm
